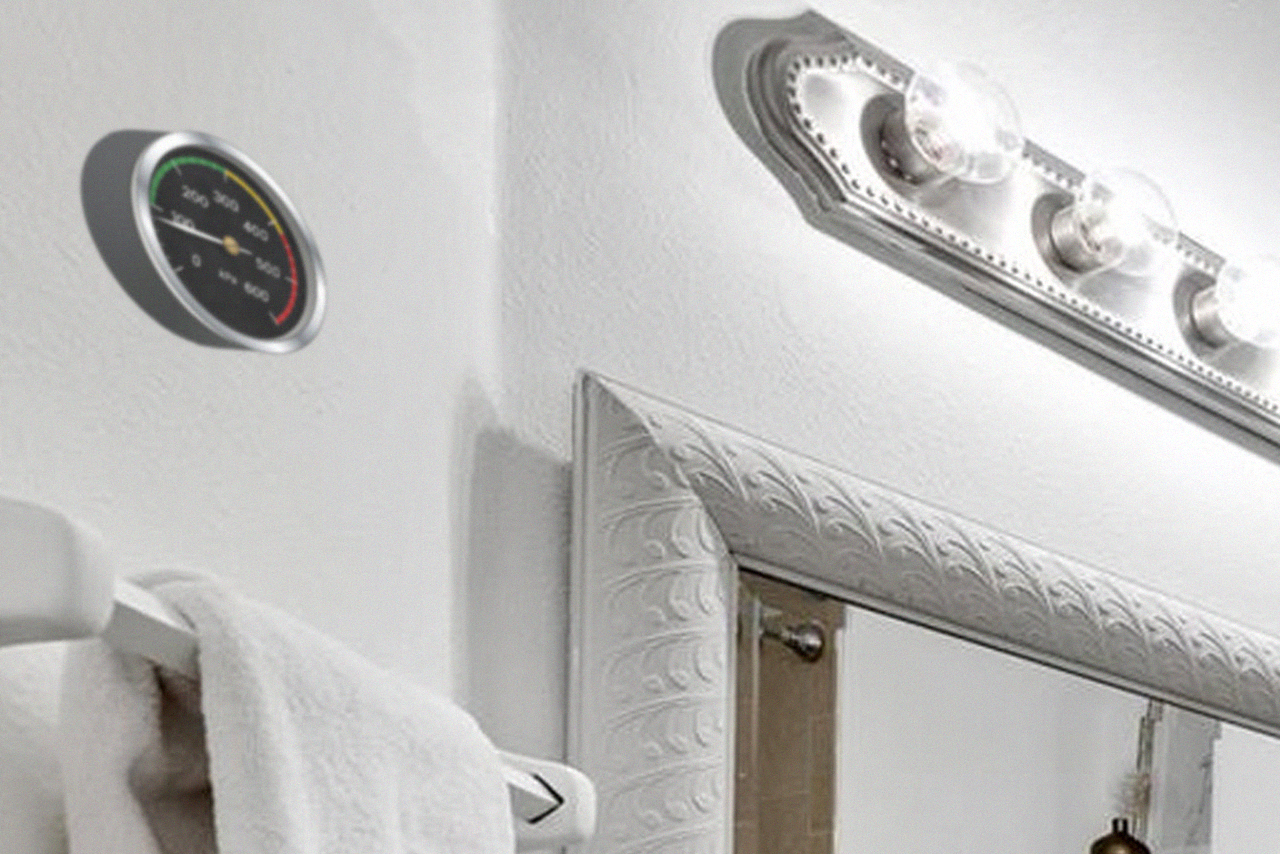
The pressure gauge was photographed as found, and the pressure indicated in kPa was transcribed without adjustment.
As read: 80 kPa
